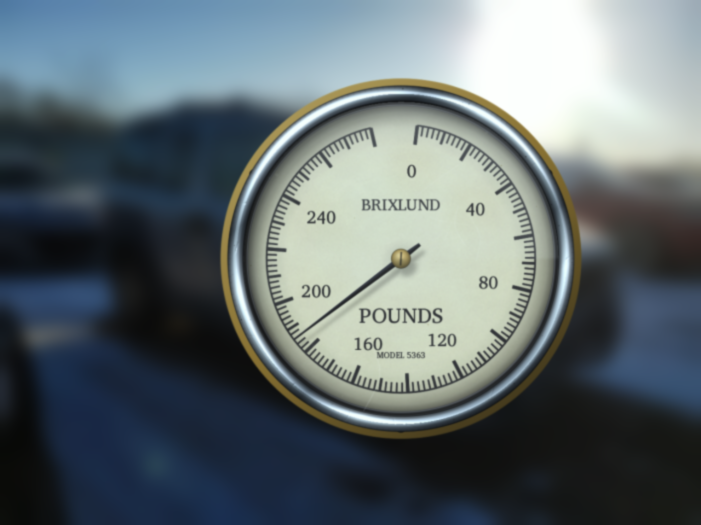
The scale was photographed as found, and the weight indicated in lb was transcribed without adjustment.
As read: 186 lb
